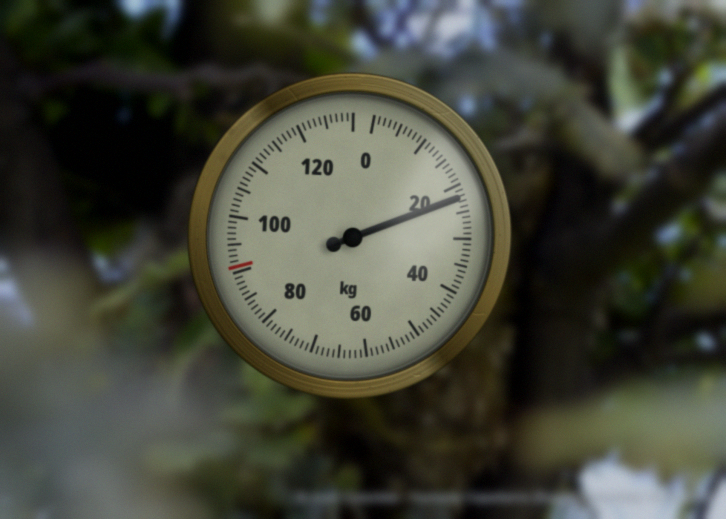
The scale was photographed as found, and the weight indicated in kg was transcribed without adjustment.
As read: 22 kg
